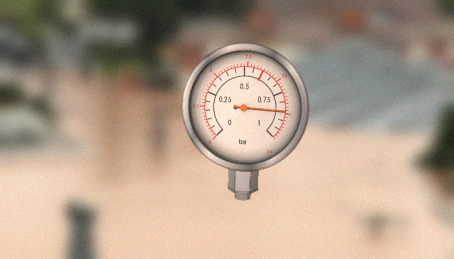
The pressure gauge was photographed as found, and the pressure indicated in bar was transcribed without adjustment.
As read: 0.85 bar
